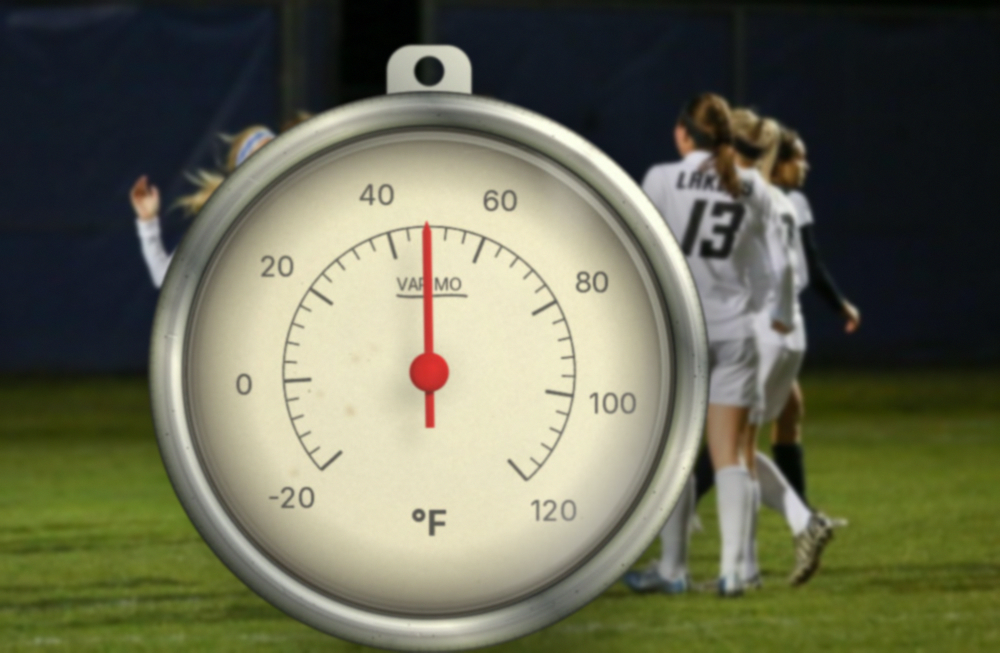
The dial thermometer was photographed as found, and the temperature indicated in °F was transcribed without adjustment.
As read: 48 °F
